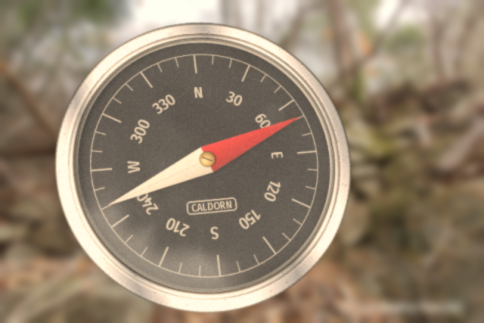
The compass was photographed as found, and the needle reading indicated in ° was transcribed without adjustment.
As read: 70 °
